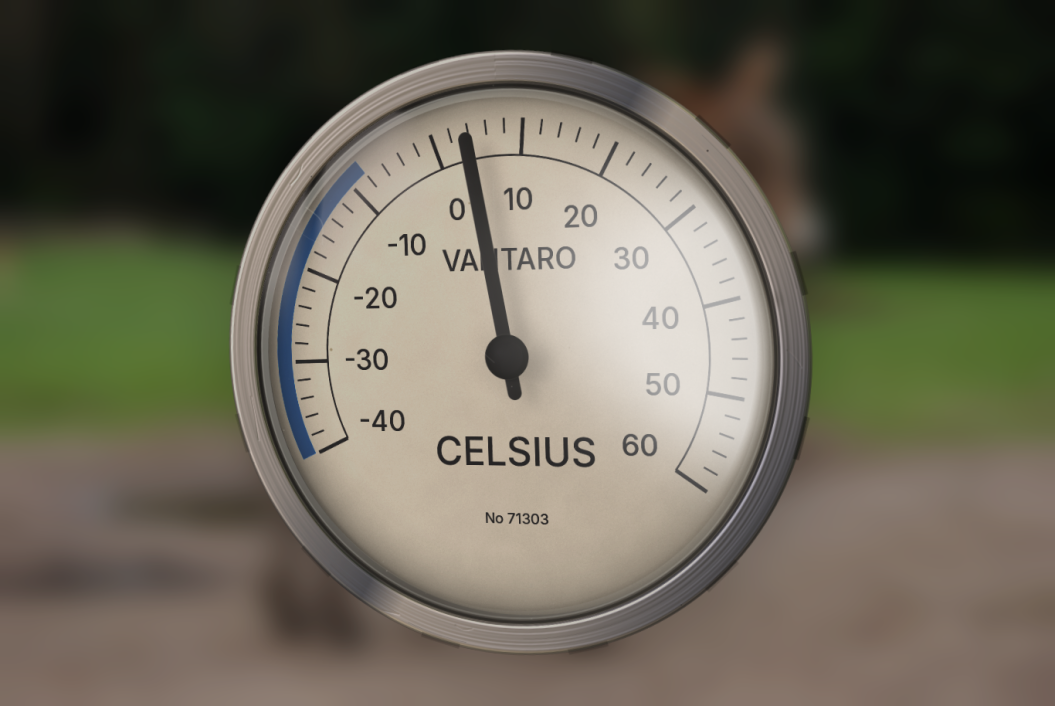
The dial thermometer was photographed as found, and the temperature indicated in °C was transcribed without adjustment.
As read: 4 °C
